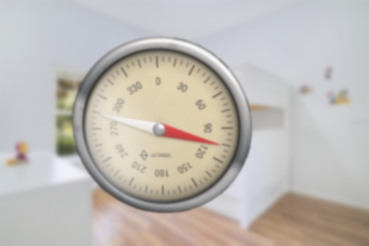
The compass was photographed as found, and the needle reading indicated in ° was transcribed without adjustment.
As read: 105 °
